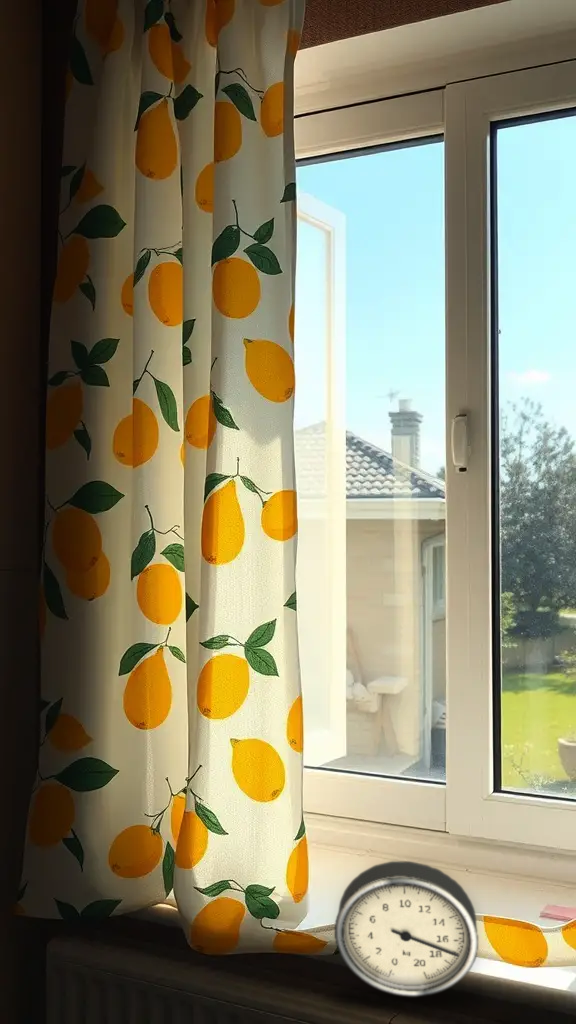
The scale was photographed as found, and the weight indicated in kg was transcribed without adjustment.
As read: 17 kg
